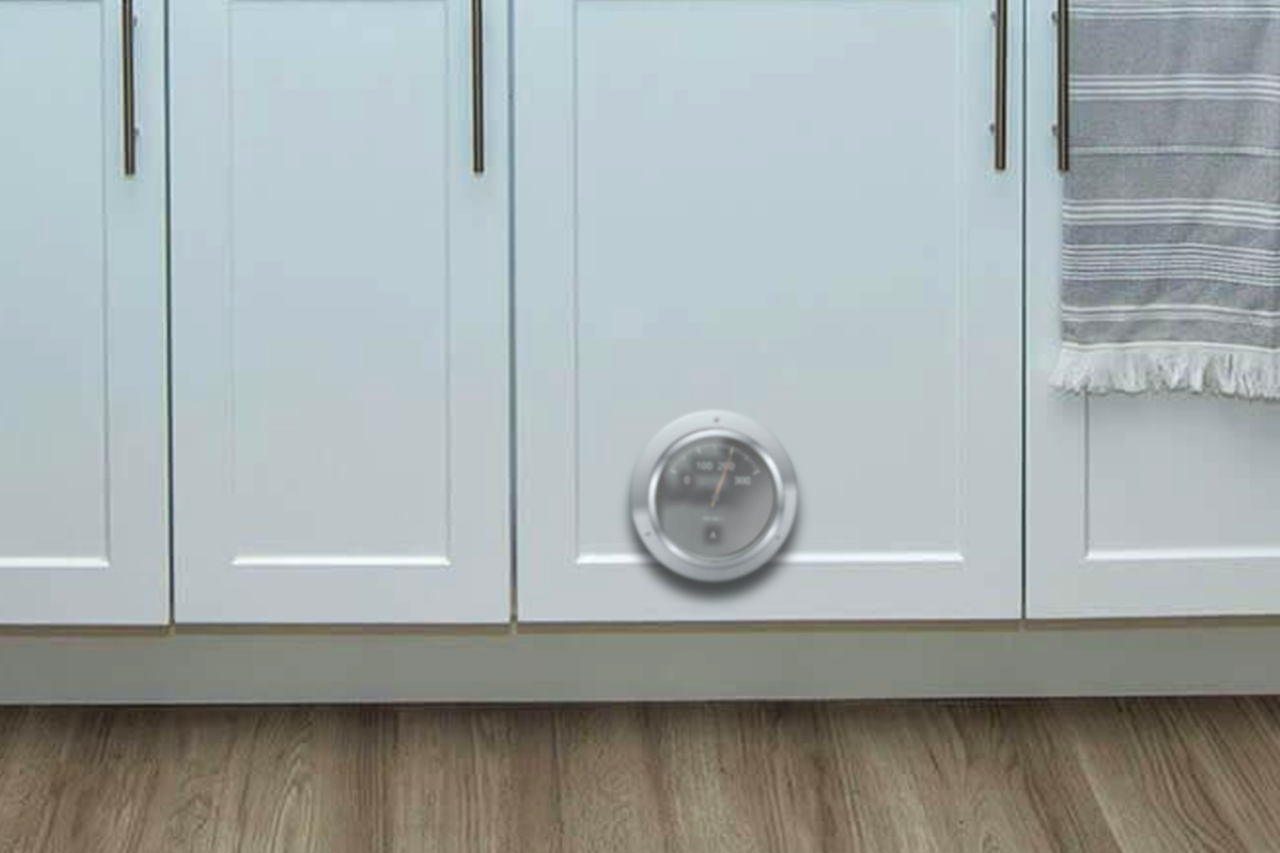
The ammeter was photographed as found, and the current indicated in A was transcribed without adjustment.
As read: 200 A
